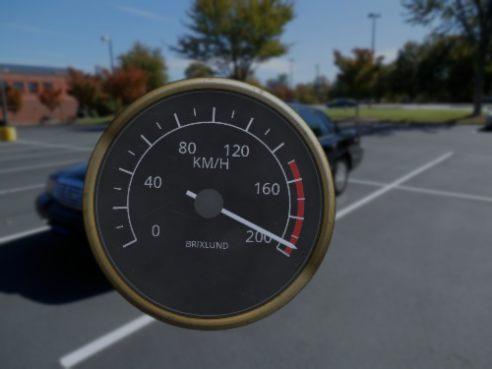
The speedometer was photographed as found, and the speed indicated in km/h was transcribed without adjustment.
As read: 195 km/h
